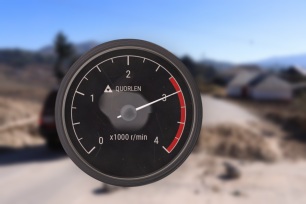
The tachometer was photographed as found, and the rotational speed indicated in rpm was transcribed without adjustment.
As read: 3000 rpm
